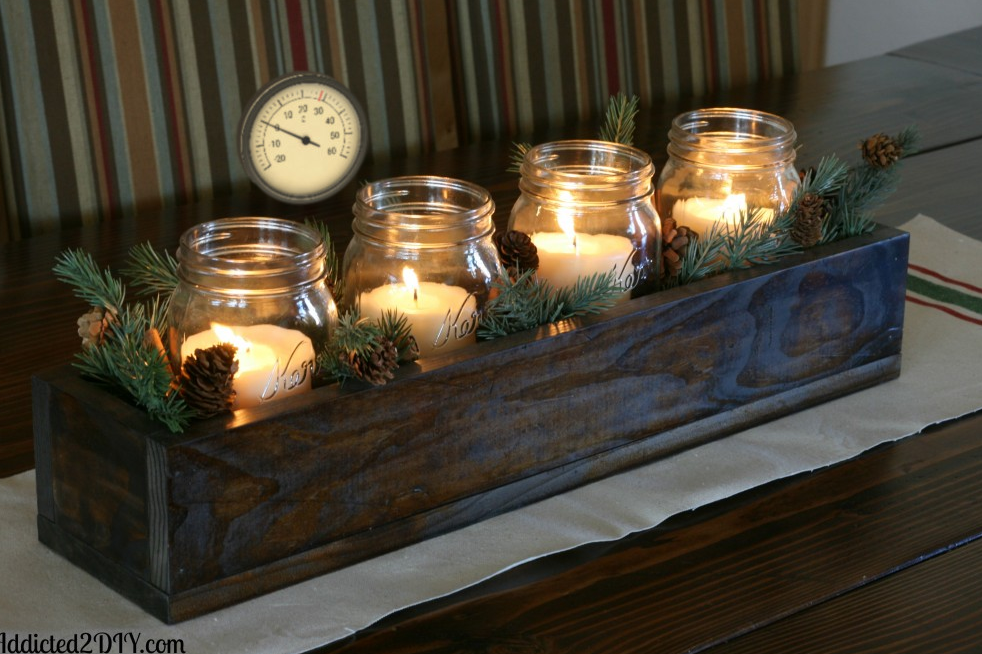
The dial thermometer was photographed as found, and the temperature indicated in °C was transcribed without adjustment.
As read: 0 °C
